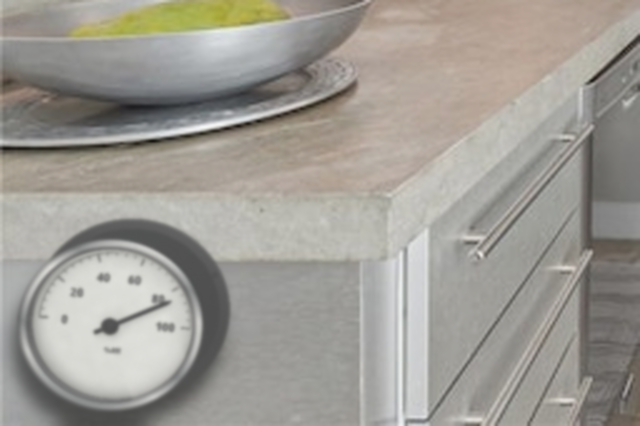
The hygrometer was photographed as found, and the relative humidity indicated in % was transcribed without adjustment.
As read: 84 %
